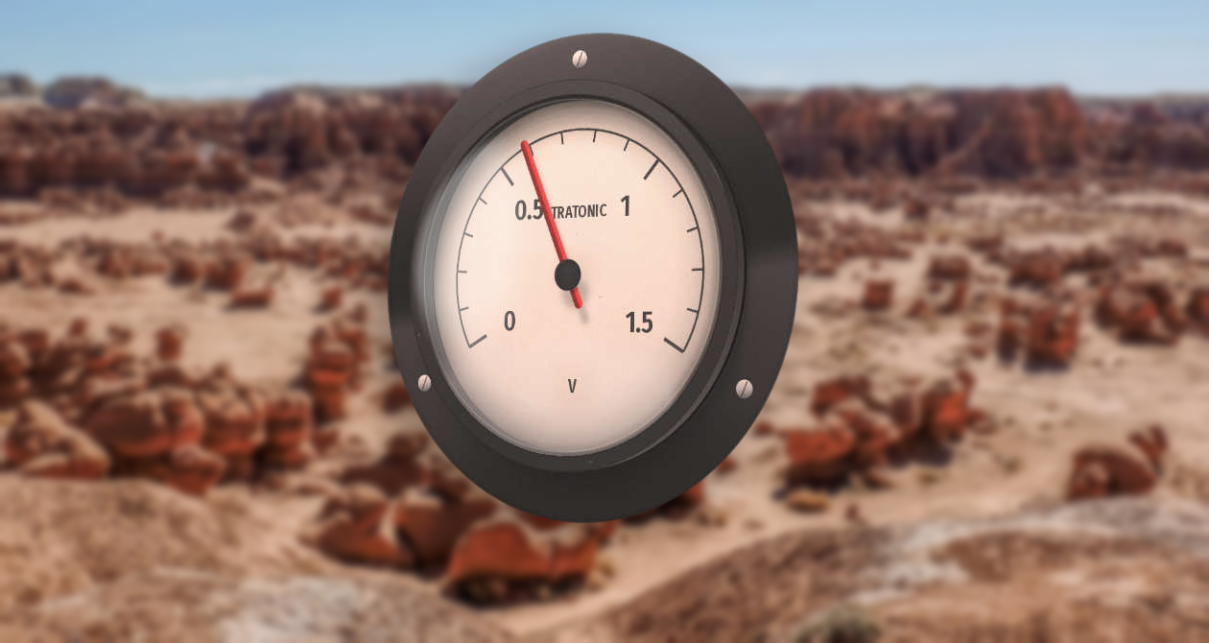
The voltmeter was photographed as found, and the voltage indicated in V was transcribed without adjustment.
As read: 0.6 V
